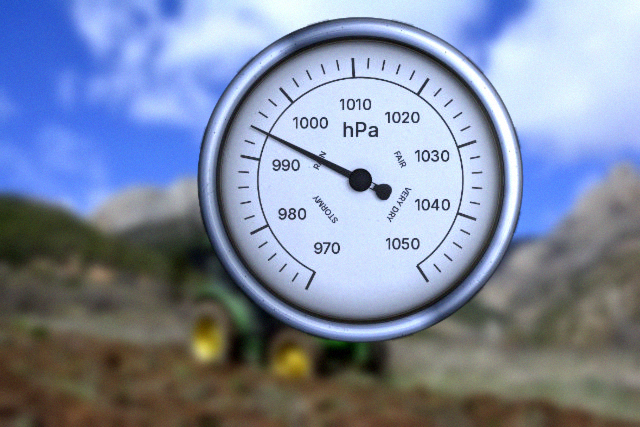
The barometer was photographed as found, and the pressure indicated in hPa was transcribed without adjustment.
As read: 994 hPa
